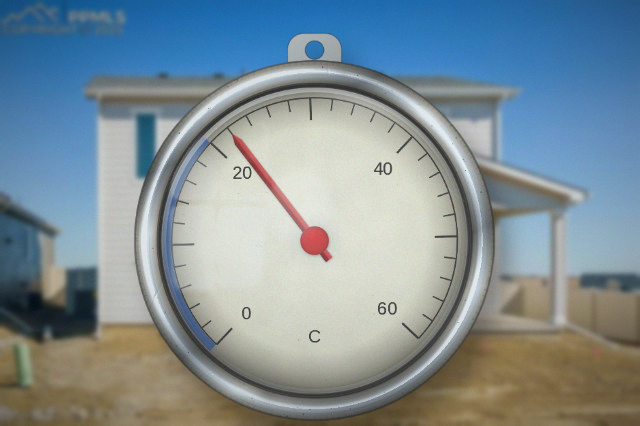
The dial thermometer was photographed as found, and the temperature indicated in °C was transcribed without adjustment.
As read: 22 °C
